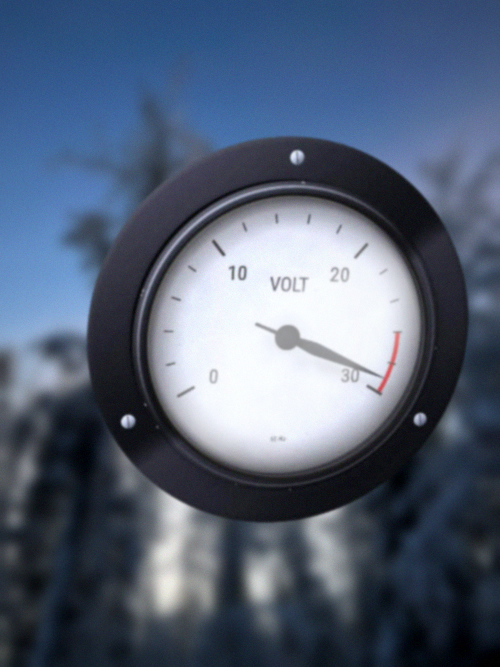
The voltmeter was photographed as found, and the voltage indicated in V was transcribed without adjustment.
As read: 29 V
